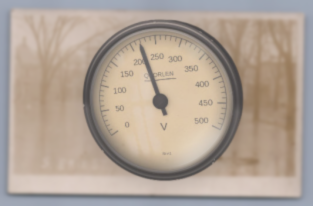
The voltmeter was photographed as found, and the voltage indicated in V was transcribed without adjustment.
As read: 220 V
